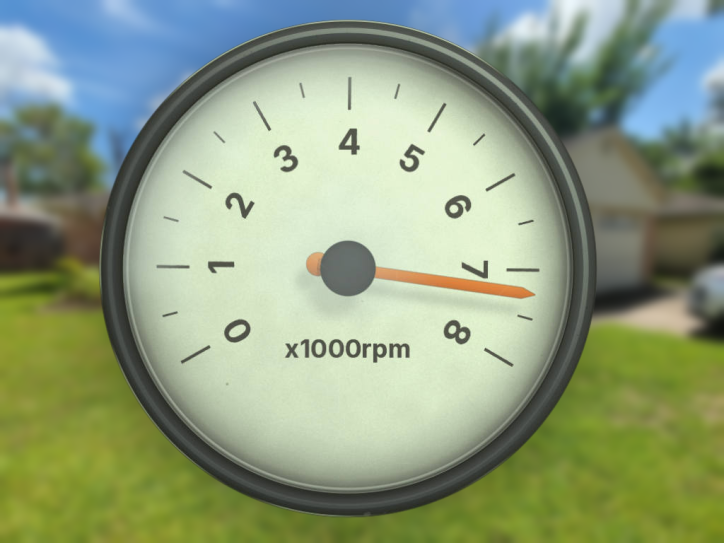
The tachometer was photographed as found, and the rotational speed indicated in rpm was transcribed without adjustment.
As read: 7250 rpm
